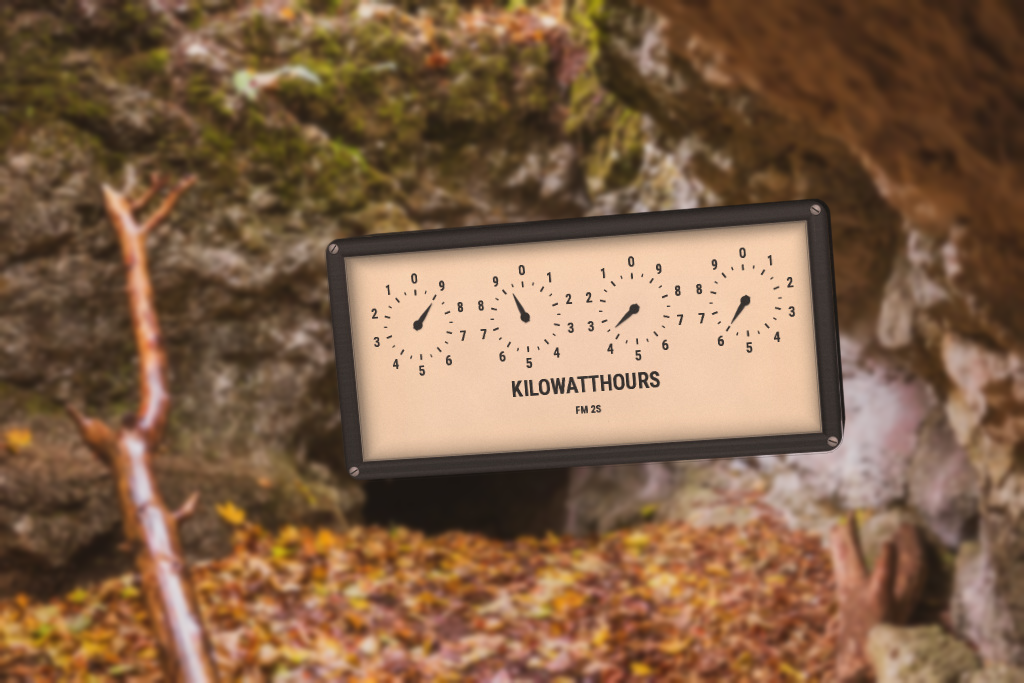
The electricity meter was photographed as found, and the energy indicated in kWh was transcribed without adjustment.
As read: 8936 kWh
